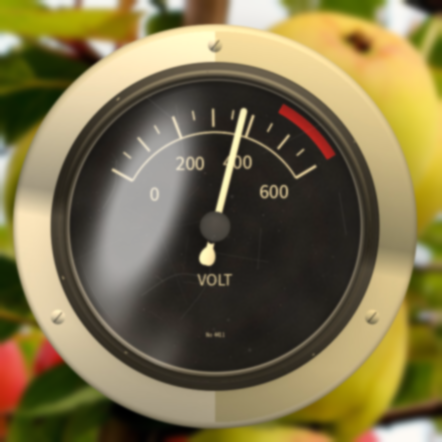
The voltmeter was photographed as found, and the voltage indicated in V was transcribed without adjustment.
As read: 375 V
